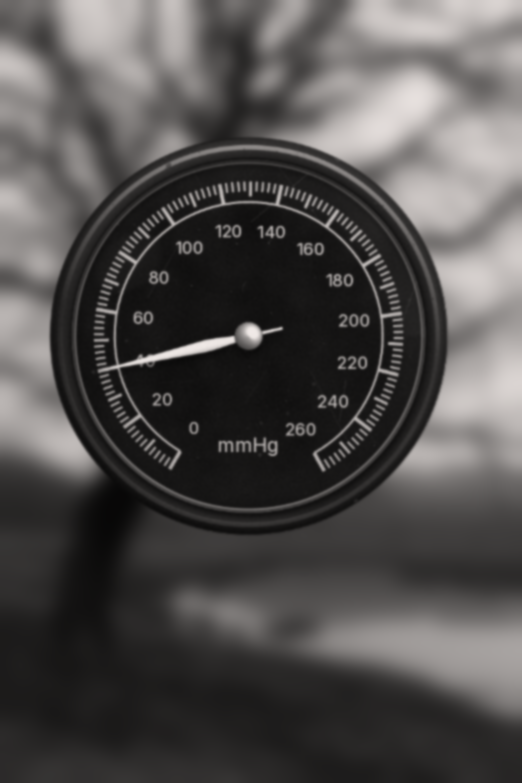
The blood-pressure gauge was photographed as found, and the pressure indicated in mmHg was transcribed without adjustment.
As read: 40 mmHg
